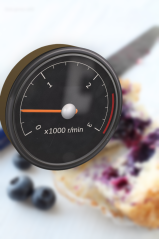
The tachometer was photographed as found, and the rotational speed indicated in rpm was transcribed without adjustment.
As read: 400 rpm
